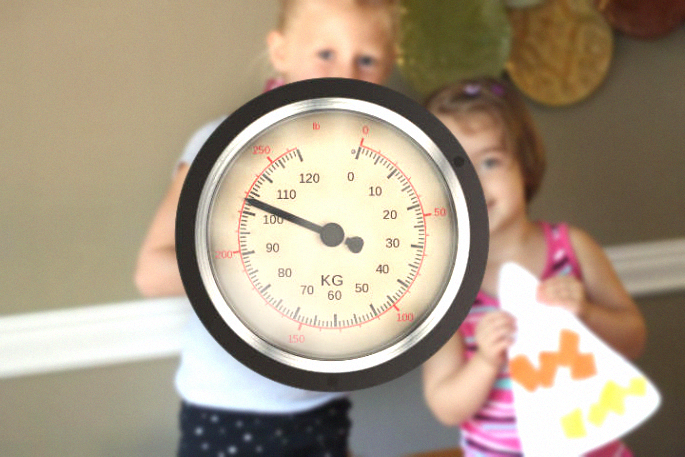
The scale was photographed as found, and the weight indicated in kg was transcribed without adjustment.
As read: 103 kg
